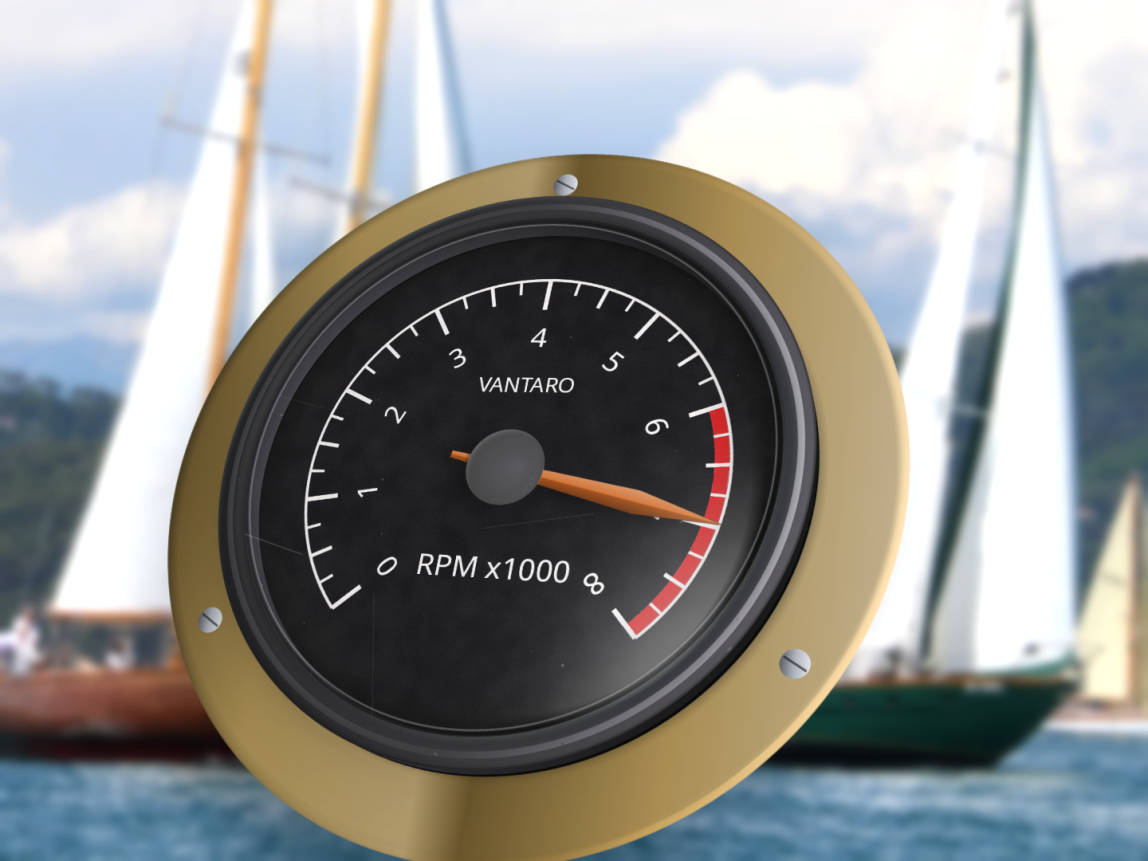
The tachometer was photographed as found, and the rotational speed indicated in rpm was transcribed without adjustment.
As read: 7000 rpm
